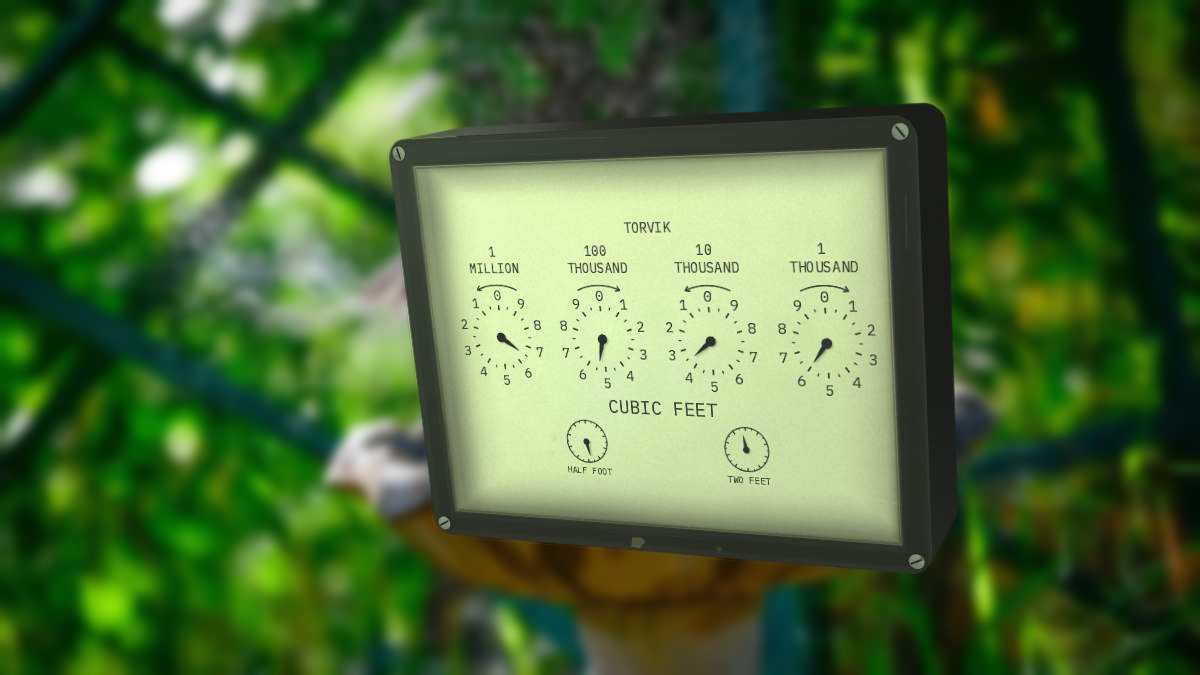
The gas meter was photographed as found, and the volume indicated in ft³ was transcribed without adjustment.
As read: 653600 ft³
